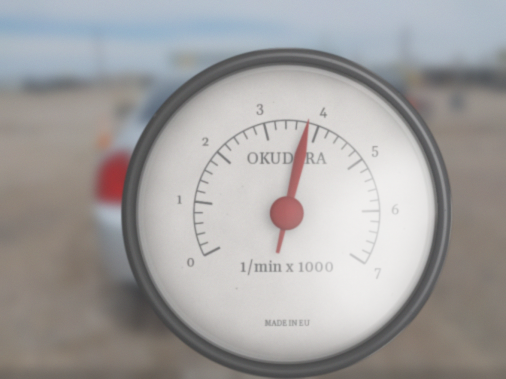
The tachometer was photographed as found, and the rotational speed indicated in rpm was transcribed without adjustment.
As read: 3800 rpm
